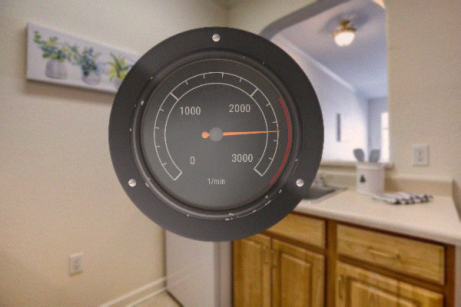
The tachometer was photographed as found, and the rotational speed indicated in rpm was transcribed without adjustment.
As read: 2500 rpm
